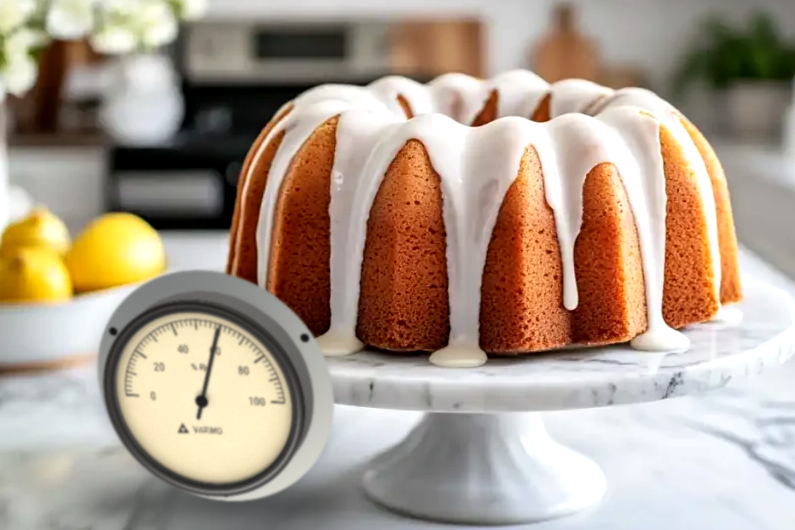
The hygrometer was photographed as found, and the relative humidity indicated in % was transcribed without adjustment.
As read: 60 %
